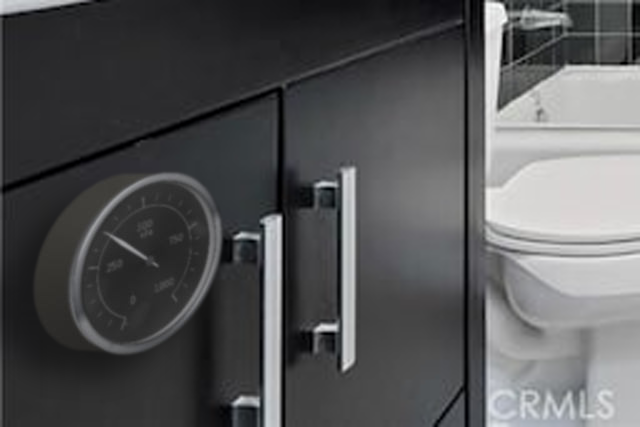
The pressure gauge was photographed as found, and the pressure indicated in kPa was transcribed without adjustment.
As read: 350 kPa
